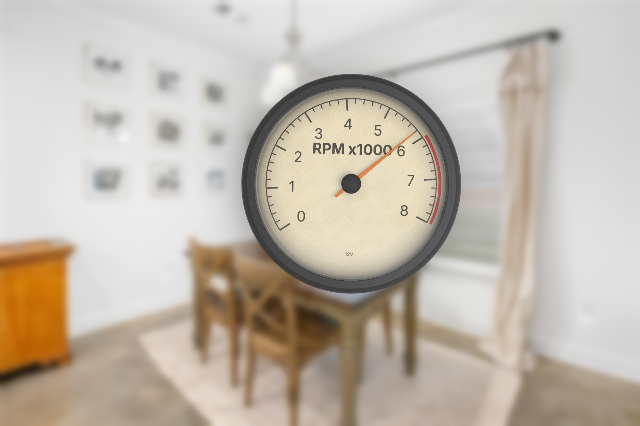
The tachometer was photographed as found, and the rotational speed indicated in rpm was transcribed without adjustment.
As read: 5800 rpm
